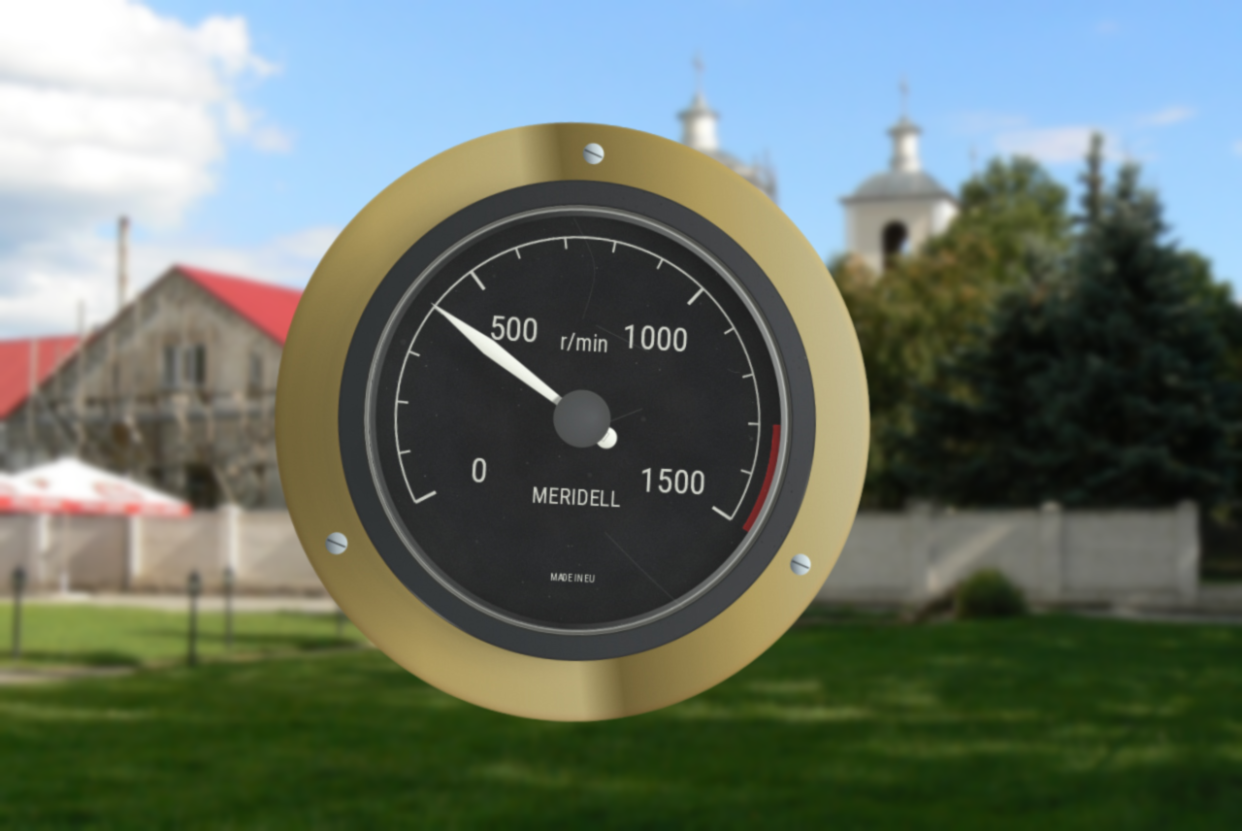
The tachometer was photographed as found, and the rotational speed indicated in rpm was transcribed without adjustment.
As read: 400 rpm
